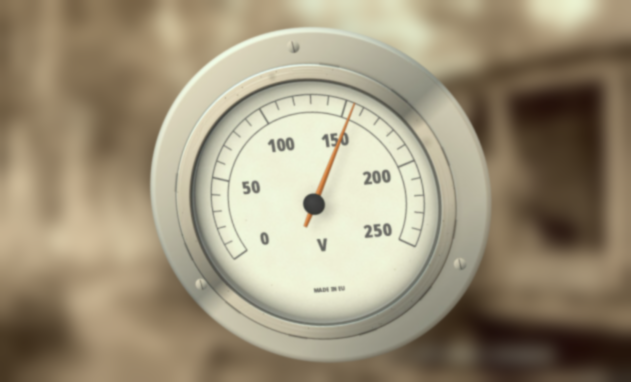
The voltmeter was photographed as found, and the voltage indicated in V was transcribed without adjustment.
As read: 155 V
